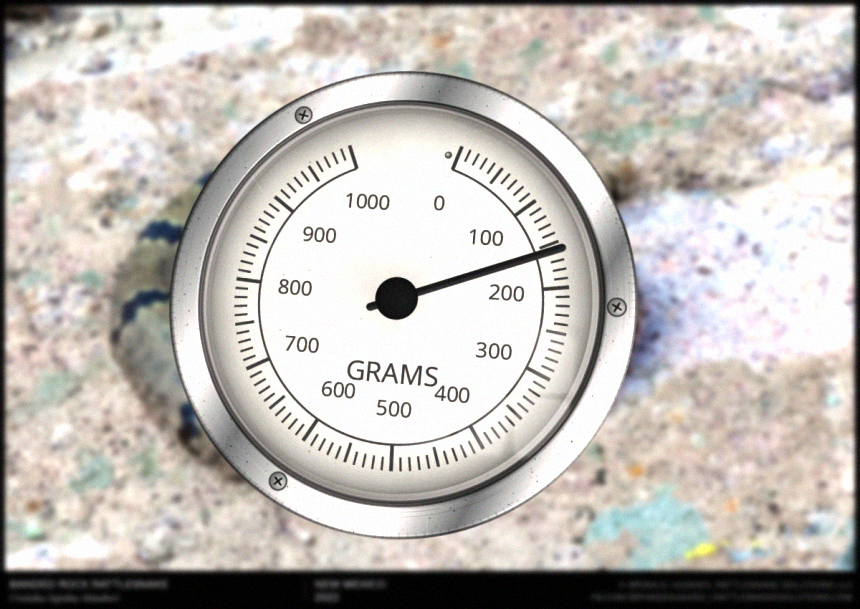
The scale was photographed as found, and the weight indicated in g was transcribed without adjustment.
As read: 160 g
